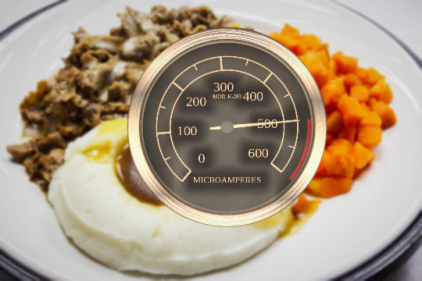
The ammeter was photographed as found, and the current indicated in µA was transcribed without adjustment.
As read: 500 µA
